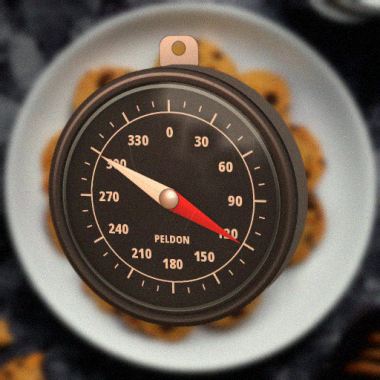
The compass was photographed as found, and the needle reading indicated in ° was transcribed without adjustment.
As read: 120 °
